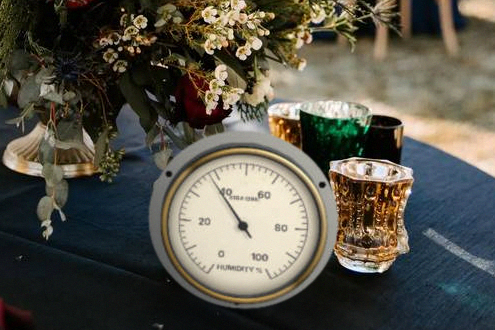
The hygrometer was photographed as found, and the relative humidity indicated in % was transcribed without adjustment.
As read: 38 %
